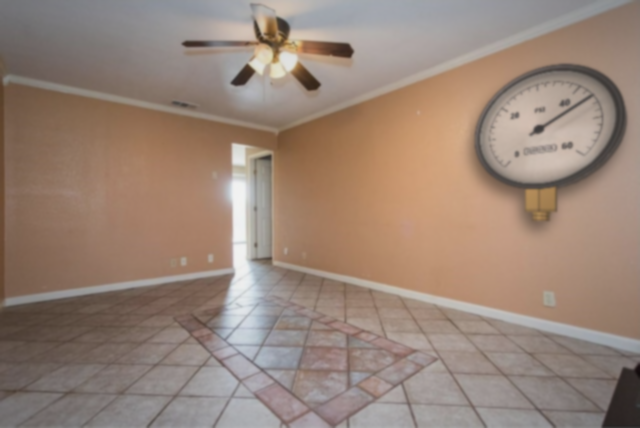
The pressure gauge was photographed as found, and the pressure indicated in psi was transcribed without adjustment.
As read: 44 psi
